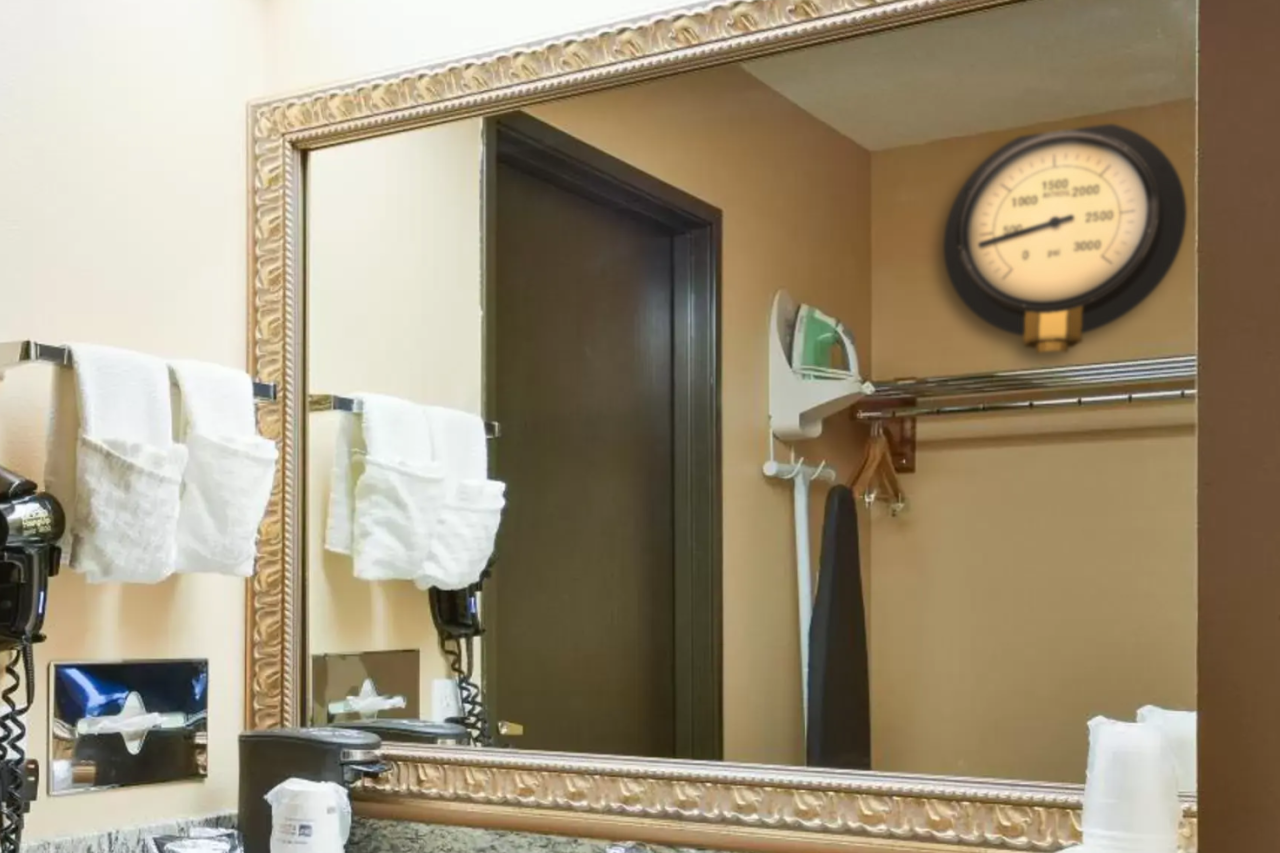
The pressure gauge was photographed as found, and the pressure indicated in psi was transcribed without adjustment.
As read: 400 psi
